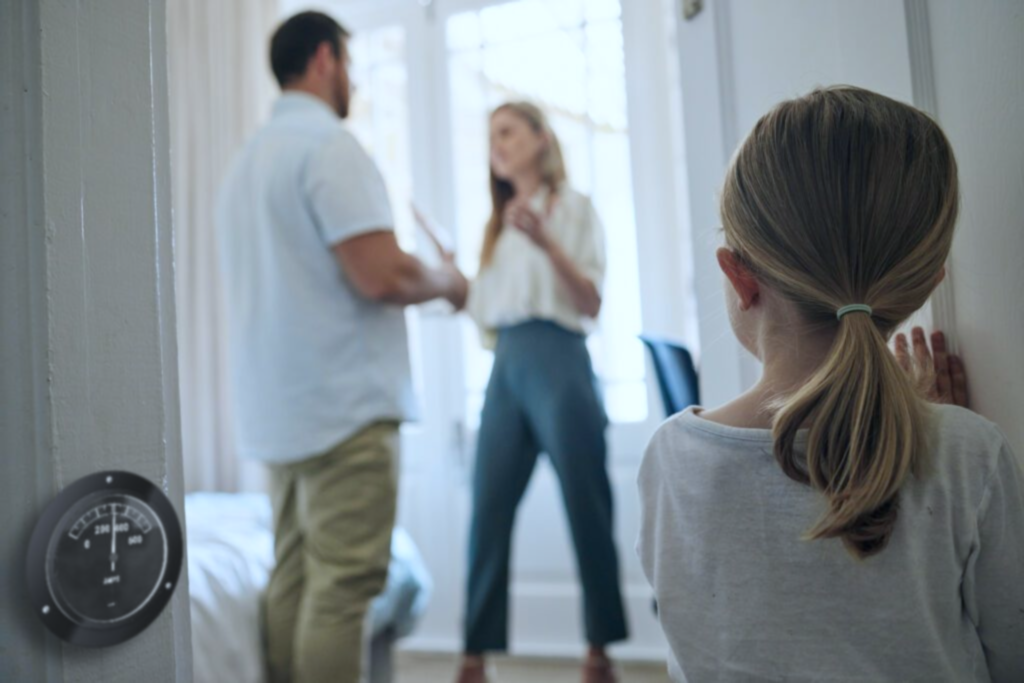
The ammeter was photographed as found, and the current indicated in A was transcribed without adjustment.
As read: 300 A
